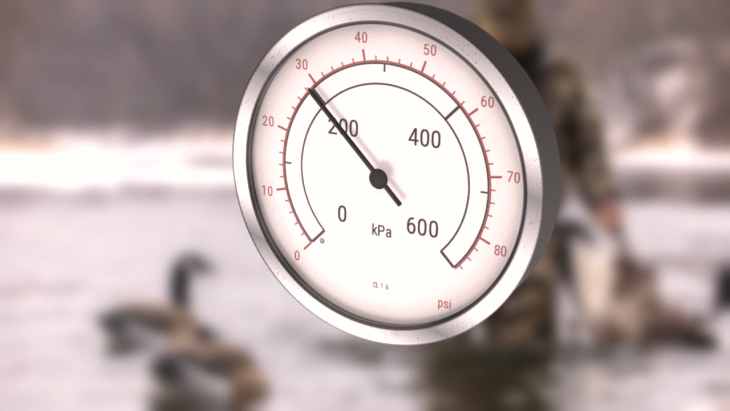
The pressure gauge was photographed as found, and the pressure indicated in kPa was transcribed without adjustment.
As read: 200 kPa
